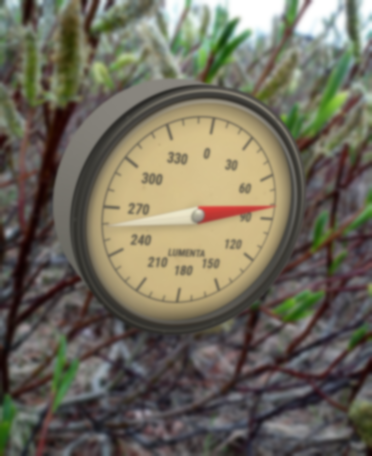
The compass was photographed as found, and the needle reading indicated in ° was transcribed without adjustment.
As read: 80 °
